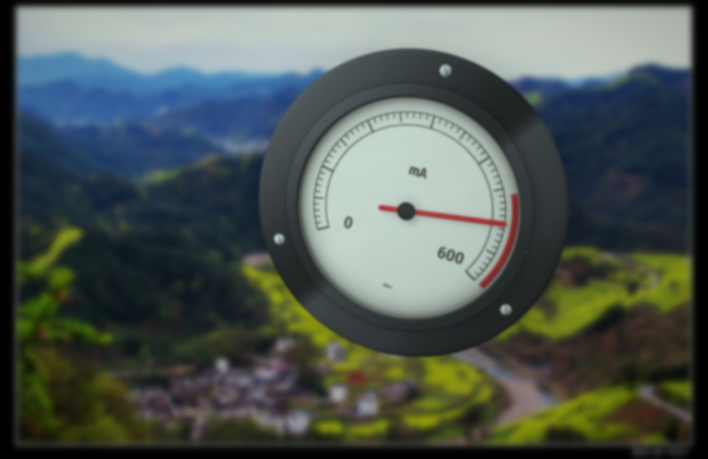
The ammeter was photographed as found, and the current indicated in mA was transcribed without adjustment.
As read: 500 mA
